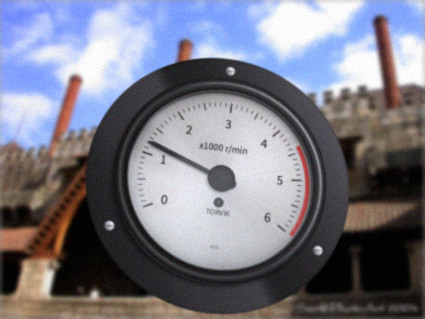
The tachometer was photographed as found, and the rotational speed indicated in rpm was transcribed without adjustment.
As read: 1200 rpm
